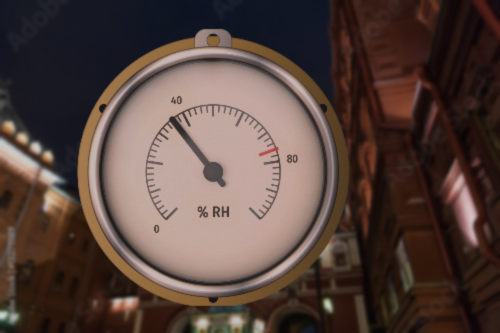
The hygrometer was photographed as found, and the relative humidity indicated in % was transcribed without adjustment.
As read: 36 %
